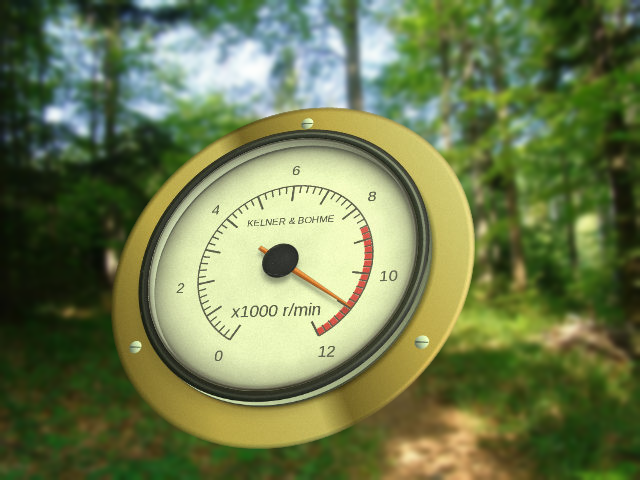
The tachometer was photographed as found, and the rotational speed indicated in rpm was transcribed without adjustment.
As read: 11000 rpm
